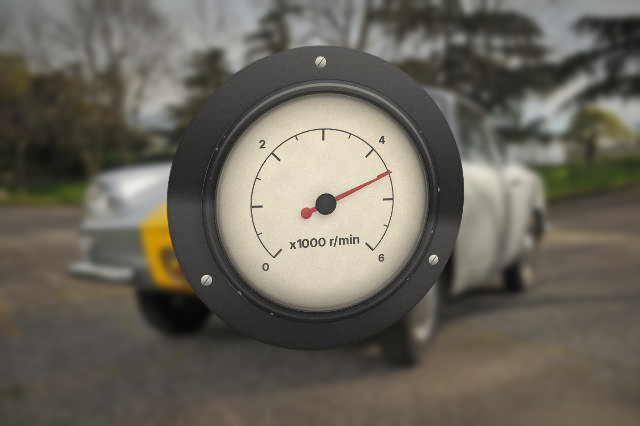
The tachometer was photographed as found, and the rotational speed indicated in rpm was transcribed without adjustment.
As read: 4500 rpm
